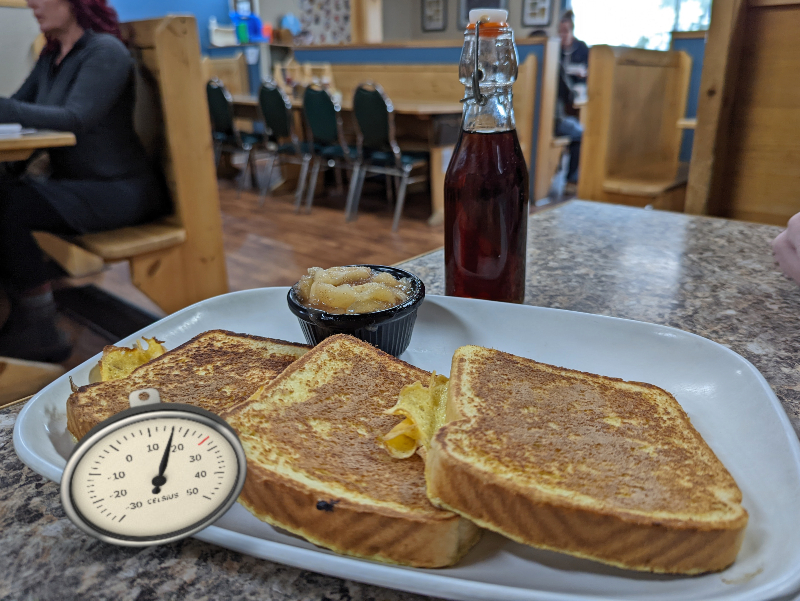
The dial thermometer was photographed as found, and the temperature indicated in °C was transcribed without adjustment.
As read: 16 °C
